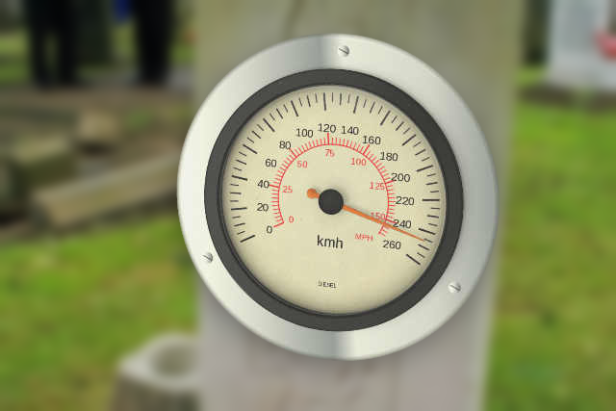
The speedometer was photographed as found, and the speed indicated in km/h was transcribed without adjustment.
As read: 245 km/h
